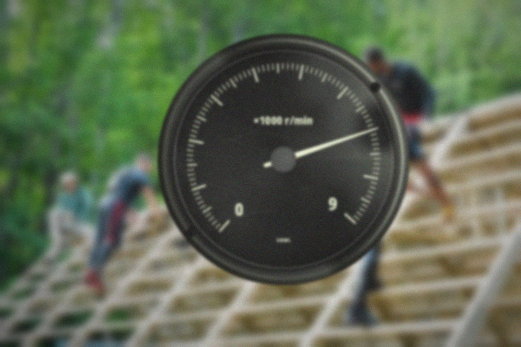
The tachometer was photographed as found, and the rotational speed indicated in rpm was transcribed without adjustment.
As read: 7000 rpm
